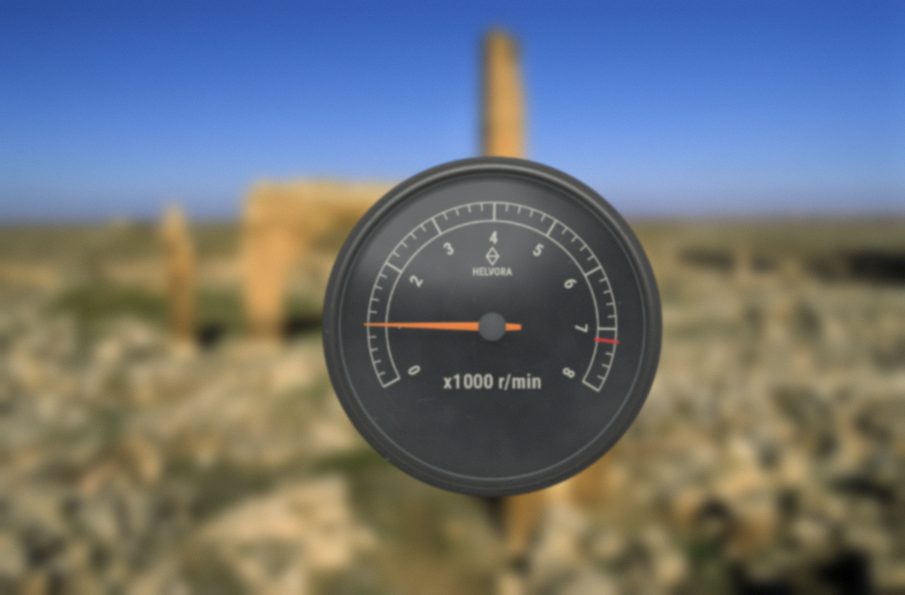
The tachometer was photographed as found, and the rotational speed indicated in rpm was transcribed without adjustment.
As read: 1000 rpm
